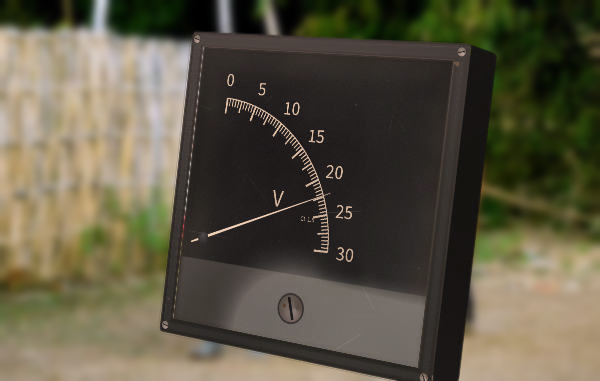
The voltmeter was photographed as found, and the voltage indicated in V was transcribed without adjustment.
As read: 22.5 V
